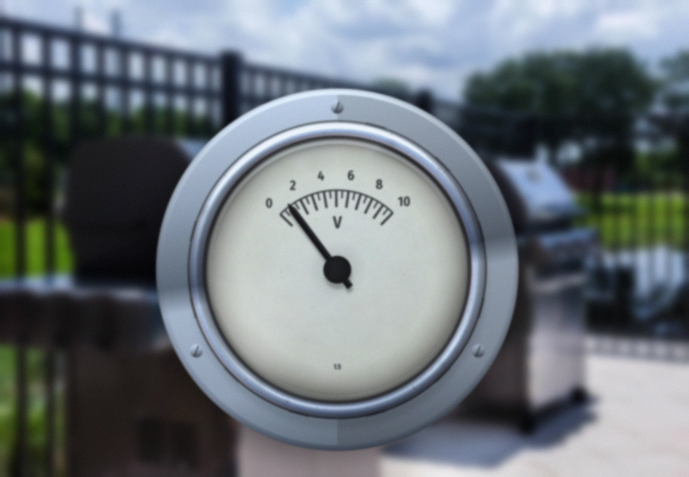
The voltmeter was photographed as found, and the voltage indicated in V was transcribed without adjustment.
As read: 1 V
